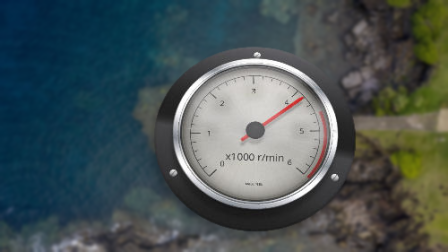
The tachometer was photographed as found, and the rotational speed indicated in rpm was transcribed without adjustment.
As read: 4200 rpm
